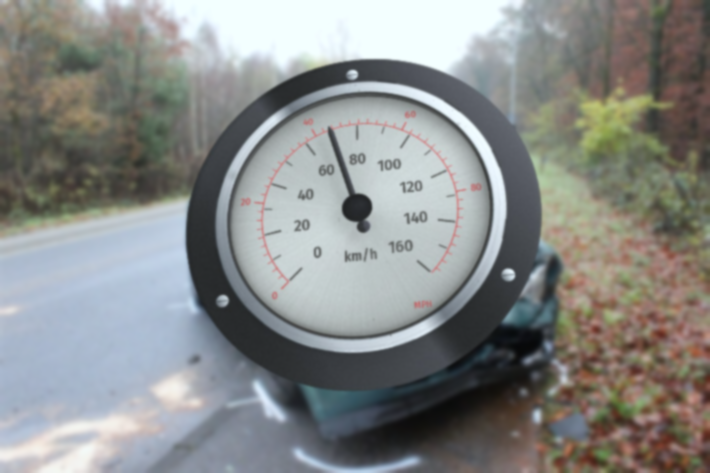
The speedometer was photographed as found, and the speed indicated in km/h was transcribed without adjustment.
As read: 70 km/h
